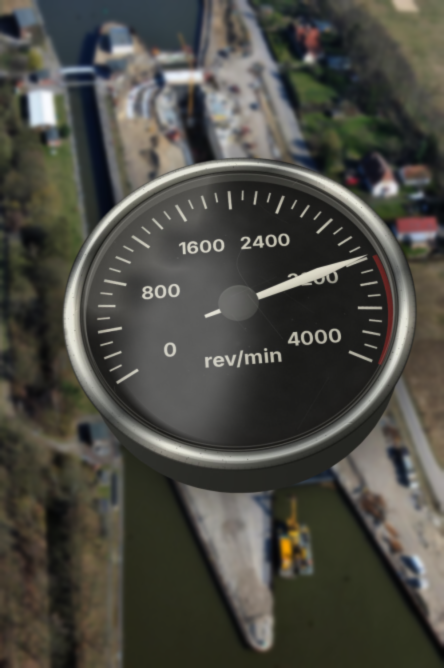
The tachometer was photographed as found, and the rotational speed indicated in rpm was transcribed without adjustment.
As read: 3200 rpm
